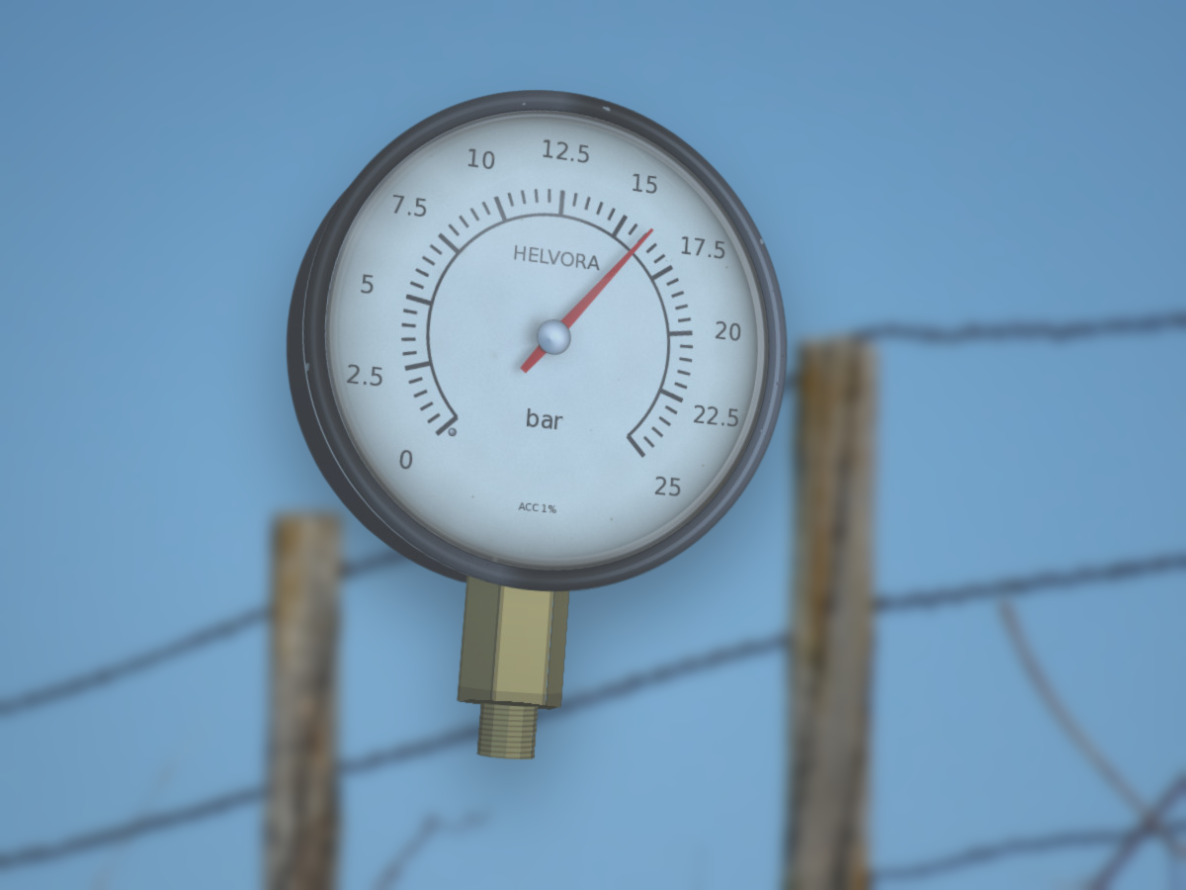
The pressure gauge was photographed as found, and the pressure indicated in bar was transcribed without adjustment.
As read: 16 bar
